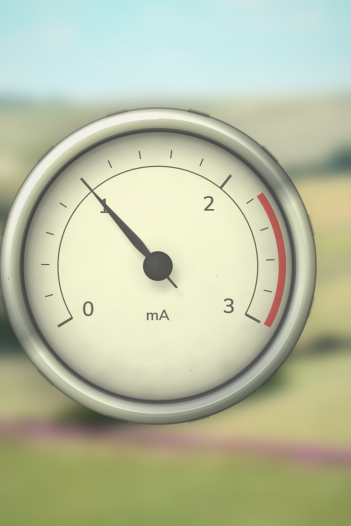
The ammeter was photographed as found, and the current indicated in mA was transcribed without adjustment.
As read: 1 mA
